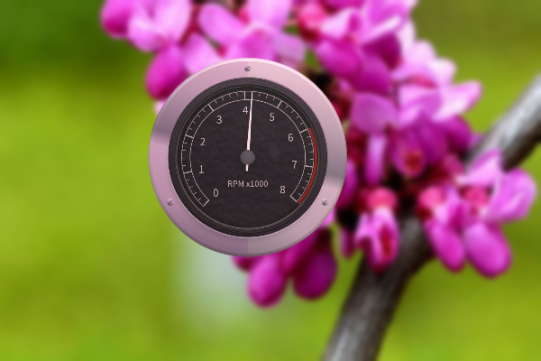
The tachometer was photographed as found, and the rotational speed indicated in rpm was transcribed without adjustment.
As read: 4200 rpm
